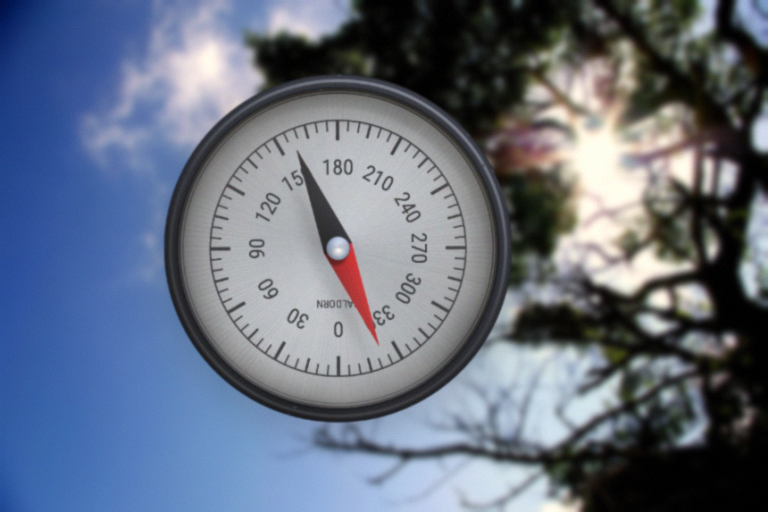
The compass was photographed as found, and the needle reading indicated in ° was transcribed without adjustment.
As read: 337.5 °
